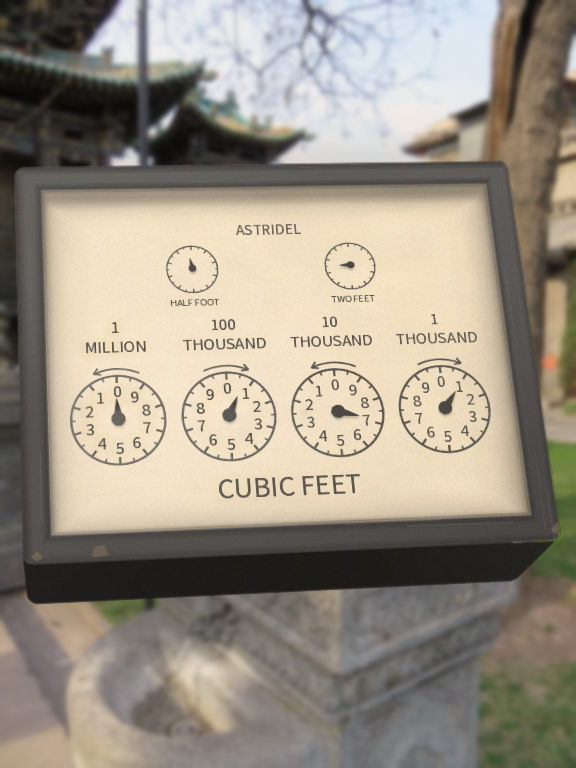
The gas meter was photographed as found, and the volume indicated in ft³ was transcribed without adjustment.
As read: 7100 ft³
